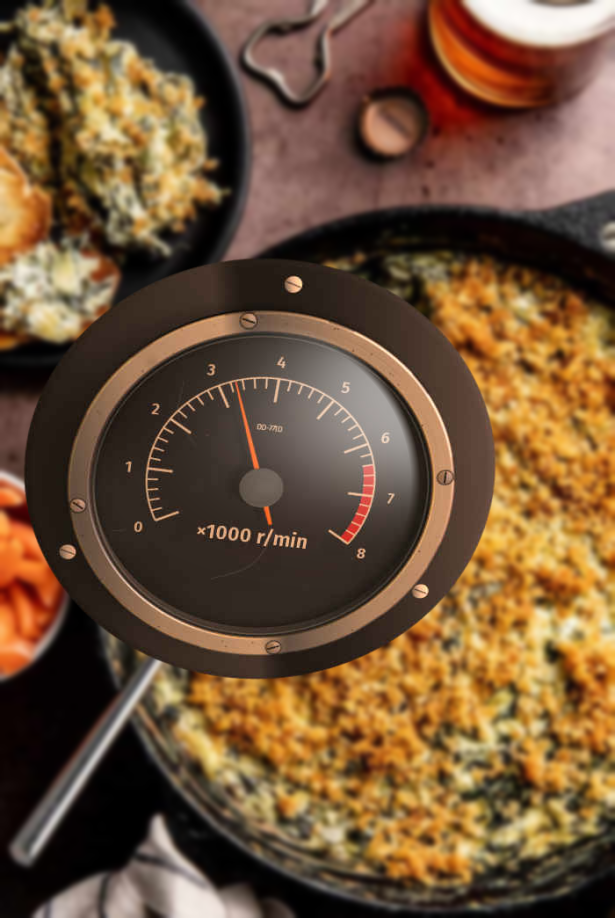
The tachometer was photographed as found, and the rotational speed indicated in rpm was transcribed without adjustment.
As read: 3300 rpm
